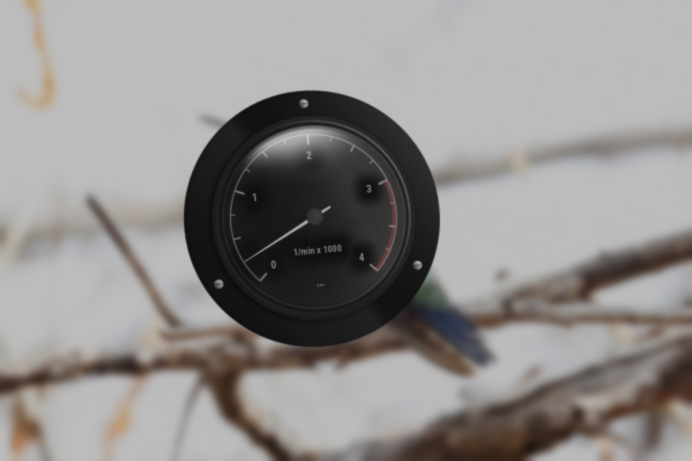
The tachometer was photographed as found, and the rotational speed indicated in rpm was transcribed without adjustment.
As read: 250 rpm
